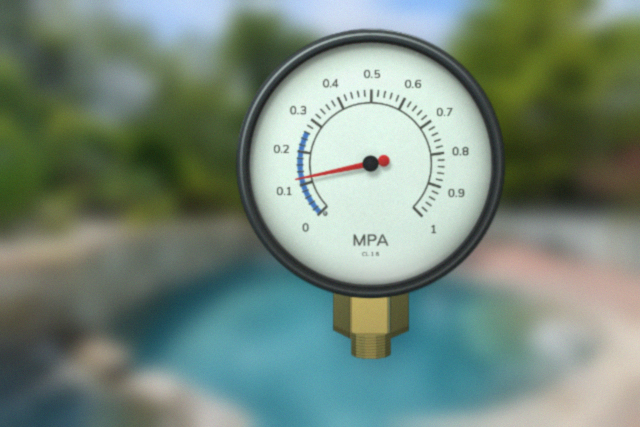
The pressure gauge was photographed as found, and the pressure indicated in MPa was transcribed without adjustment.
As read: 0.12 MPa
